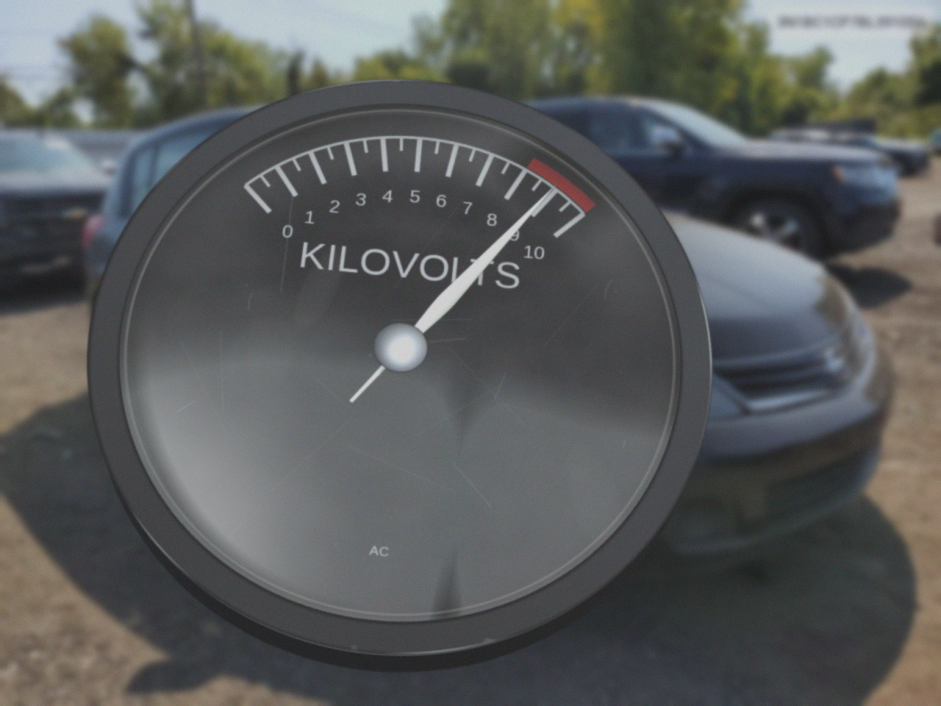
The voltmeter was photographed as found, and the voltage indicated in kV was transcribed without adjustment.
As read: 9 kV
